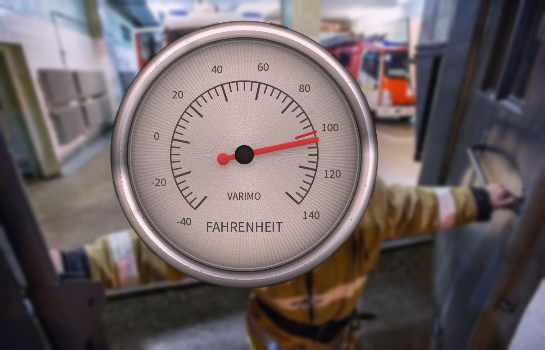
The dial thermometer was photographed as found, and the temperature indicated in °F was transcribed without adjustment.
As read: 104 °F
